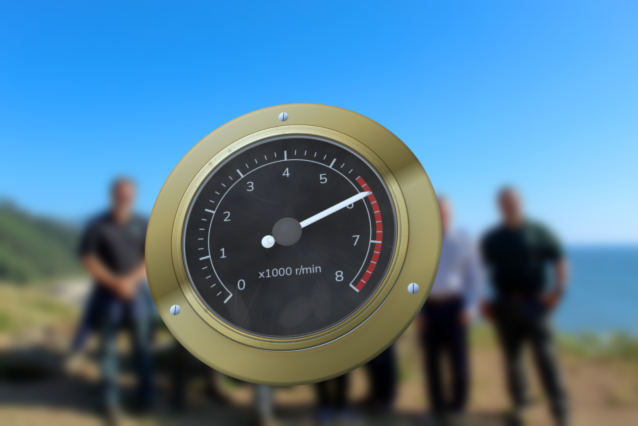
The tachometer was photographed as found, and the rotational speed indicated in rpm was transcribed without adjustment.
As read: 6000 rpm
